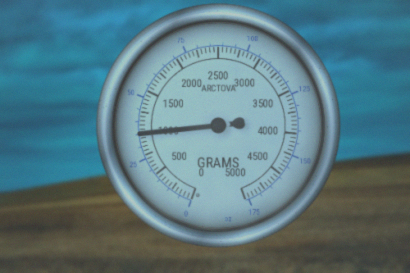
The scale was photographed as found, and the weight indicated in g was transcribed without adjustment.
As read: 1000 g
